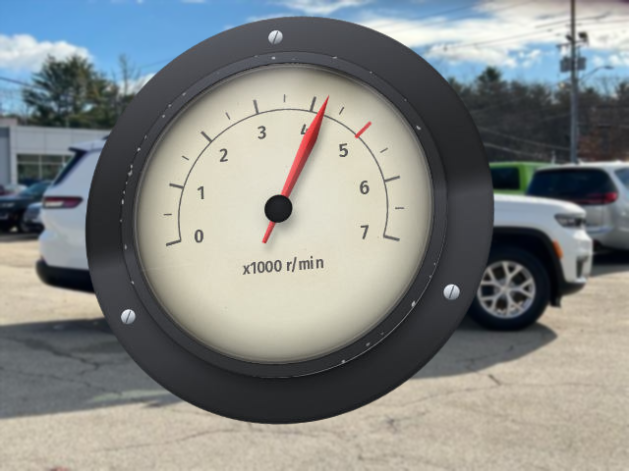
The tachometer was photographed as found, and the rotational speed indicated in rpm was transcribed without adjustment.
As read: 4250 rpm
